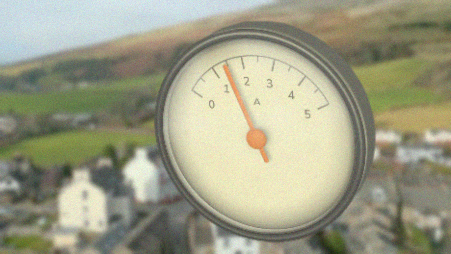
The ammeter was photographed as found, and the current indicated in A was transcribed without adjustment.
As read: 1.5 A
